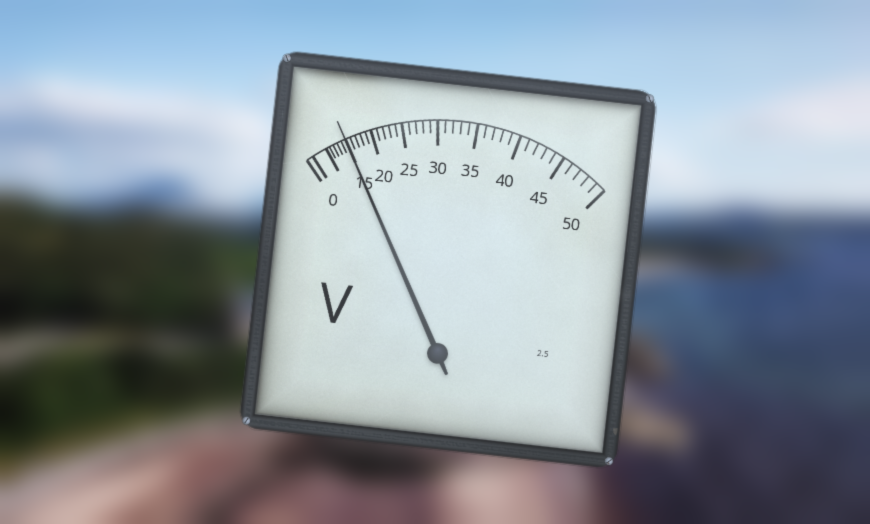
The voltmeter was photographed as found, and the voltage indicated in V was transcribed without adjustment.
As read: 15 V
